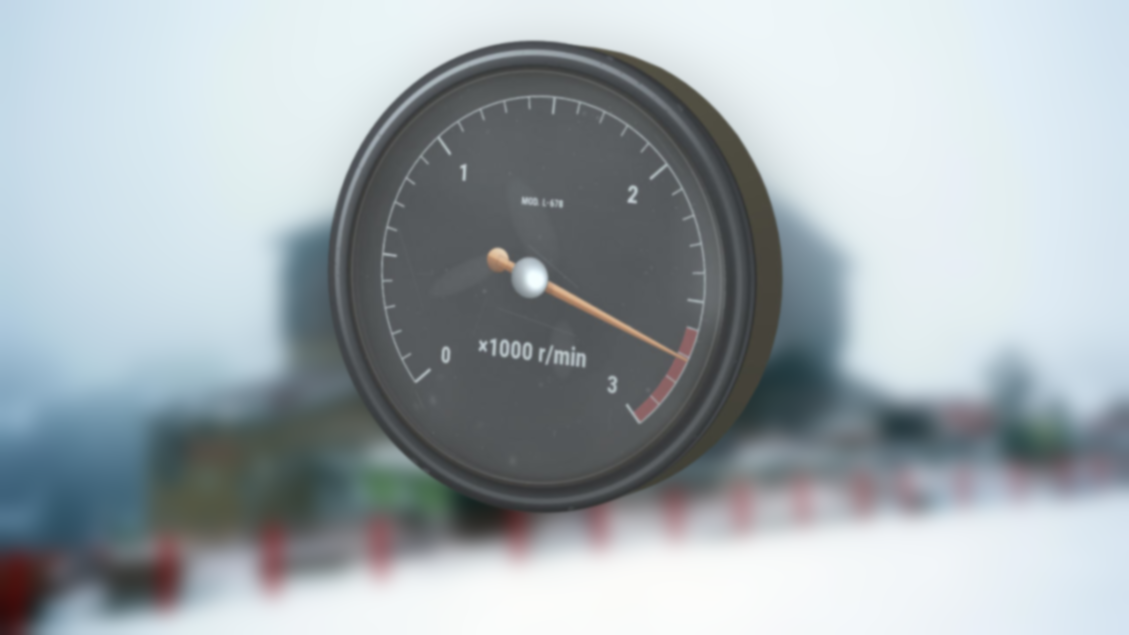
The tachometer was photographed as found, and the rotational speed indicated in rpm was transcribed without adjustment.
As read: 2700 rpm
